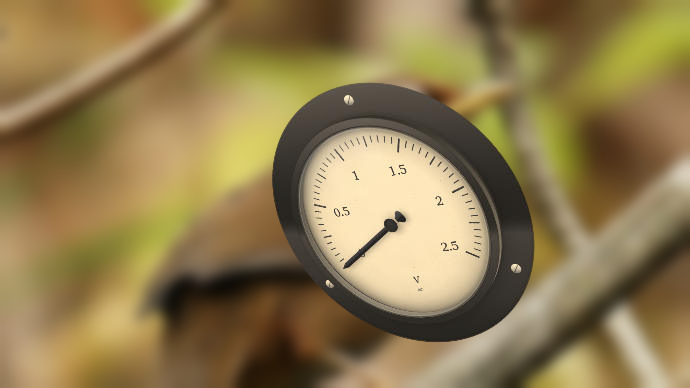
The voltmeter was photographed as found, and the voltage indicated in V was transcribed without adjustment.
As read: 0 V
